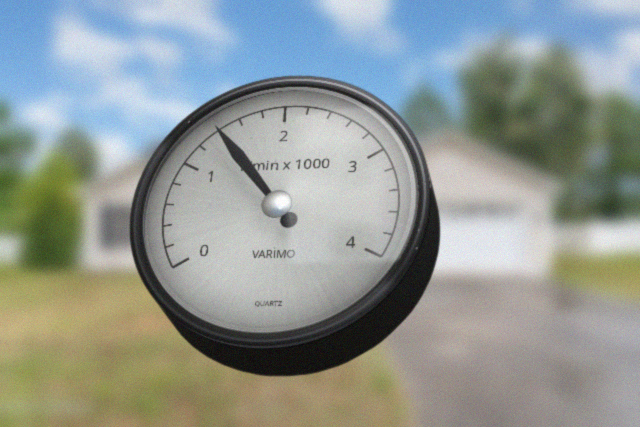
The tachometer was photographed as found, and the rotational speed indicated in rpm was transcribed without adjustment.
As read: 1400 rpm
